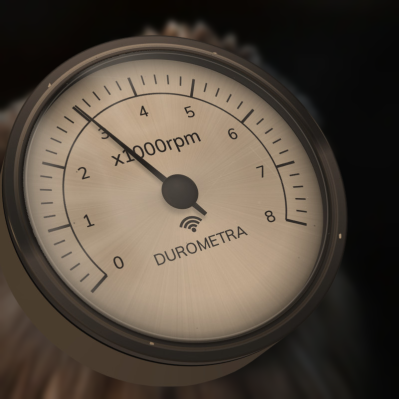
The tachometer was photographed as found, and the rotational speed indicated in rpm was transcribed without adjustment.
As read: 3000 rpm
